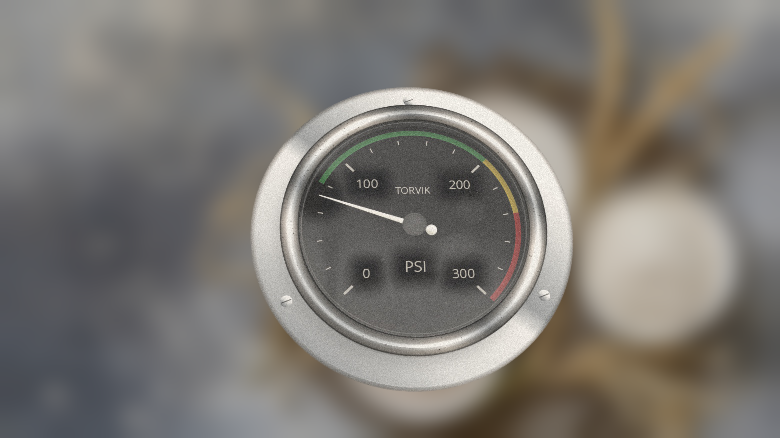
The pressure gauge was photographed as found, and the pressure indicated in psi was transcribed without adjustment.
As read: 70 psi
